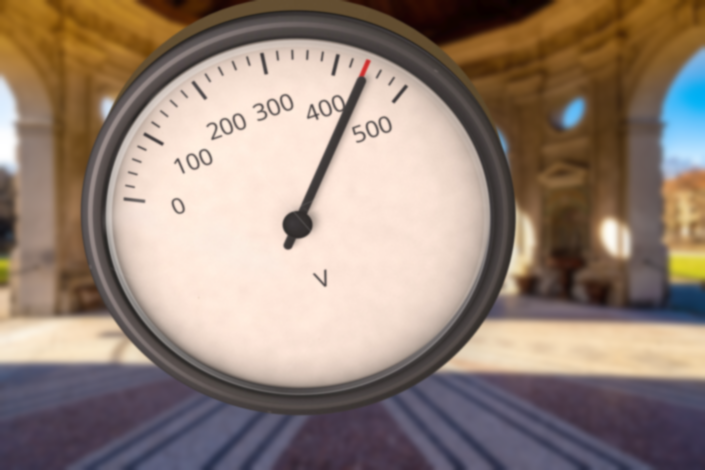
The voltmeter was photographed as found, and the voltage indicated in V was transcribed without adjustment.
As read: 440 V
